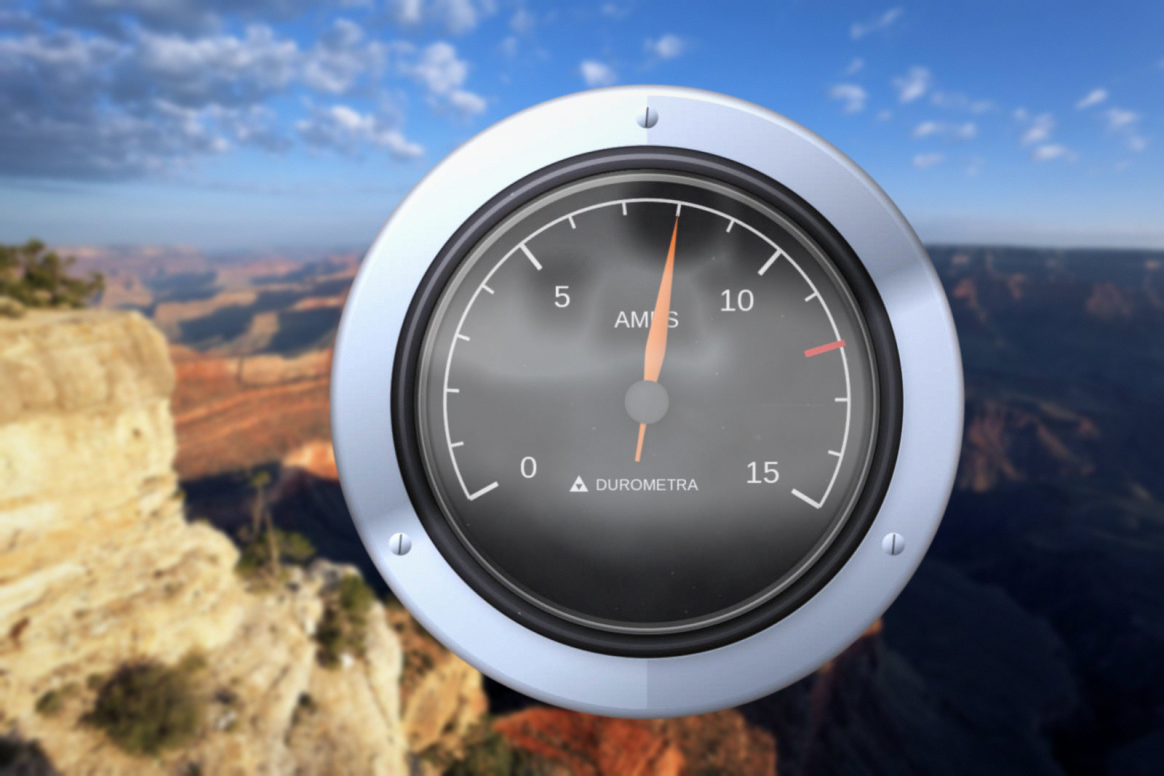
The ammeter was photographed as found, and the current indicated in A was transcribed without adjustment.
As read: 8 A
